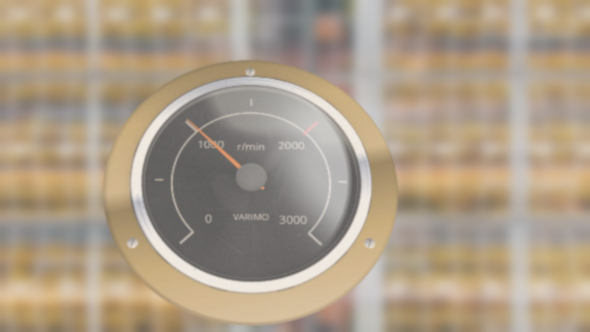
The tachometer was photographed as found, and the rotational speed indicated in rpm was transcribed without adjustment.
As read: 1000 rpm
